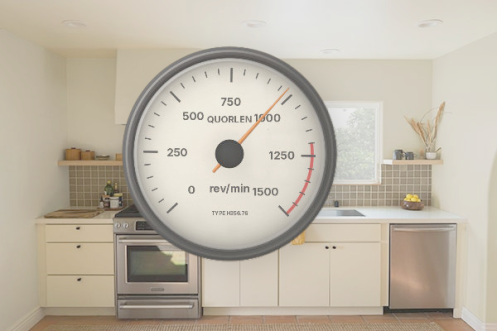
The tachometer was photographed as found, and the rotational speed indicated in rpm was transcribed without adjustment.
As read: 975 rpm
